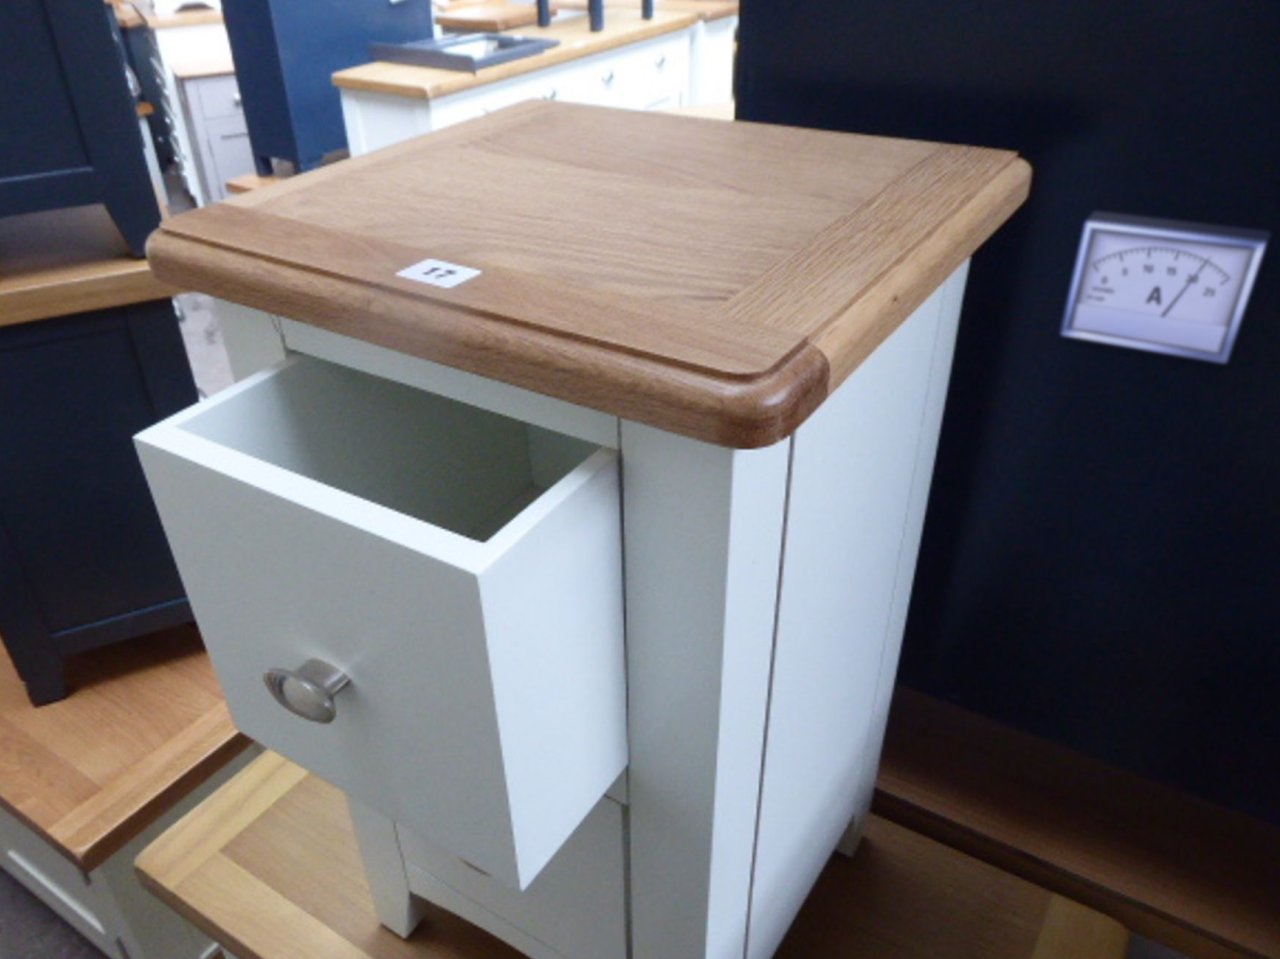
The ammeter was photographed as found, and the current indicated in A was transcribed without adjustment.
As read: 20 A
